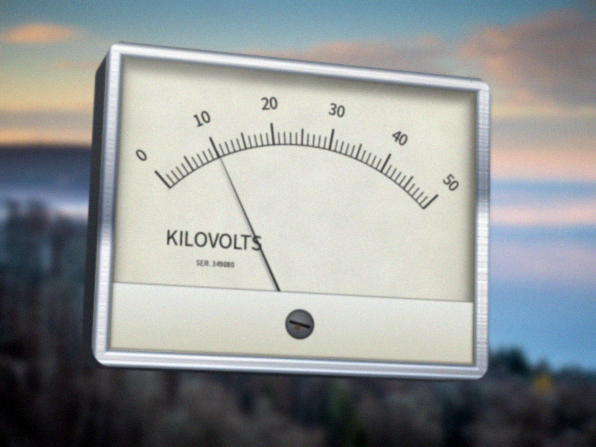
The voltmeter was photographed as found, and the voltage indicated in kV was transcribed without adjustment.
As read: 10 kV
